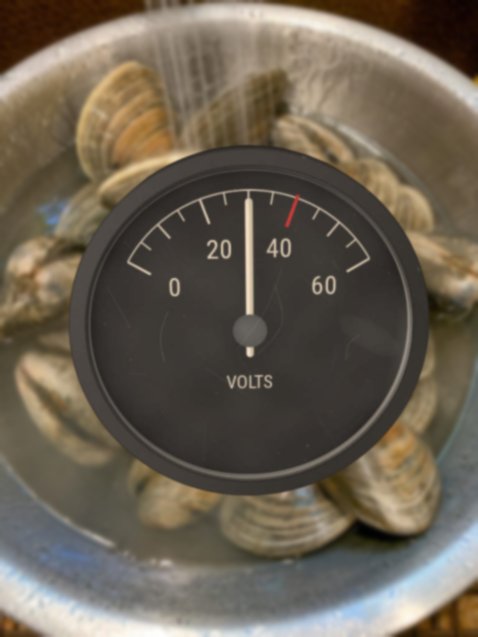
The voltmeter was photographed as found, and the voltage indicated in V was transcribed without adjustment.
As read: 30 V
